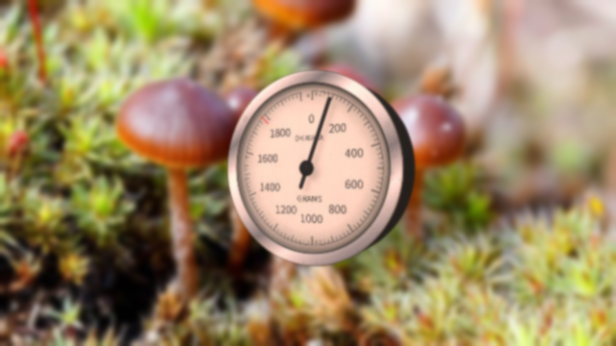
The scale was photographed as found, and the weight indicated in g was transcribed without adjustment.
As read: 100 g
